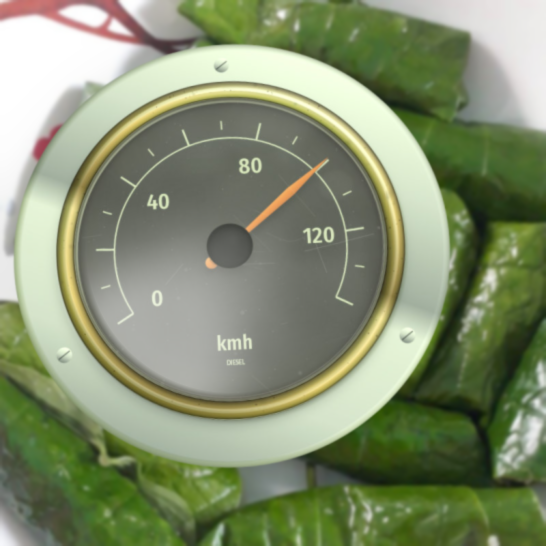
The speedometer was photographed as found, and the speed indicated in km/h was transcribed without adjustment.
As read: 100 km/h
